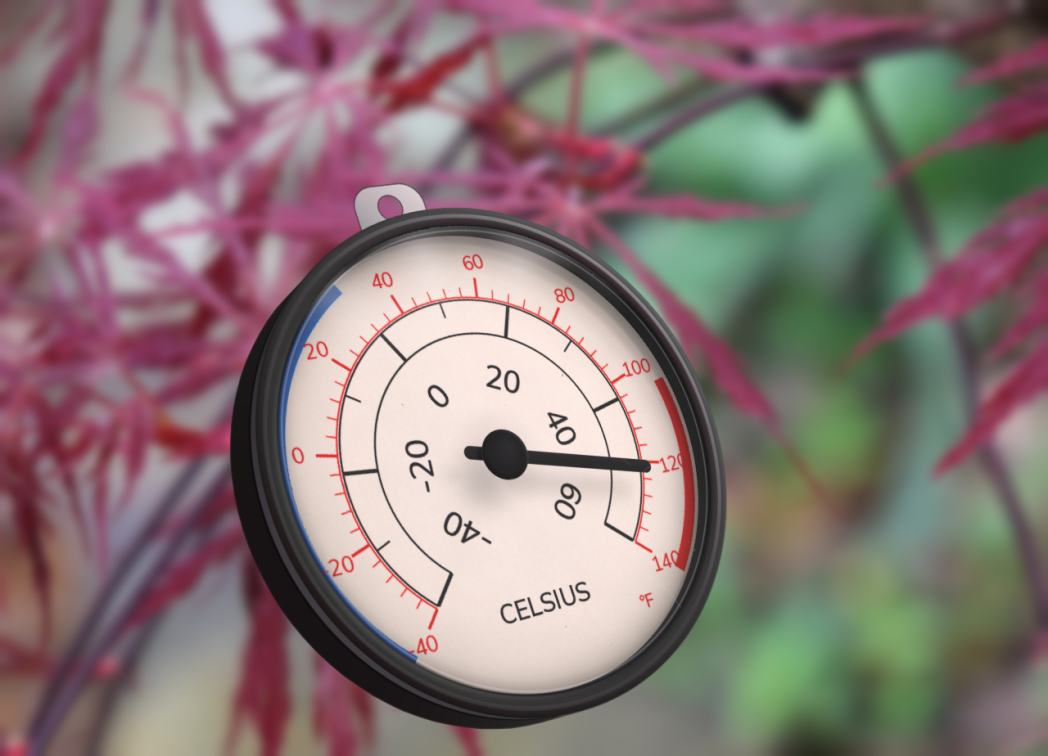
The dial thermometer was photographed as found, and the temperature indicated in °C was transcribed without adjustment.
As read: 50 °C
